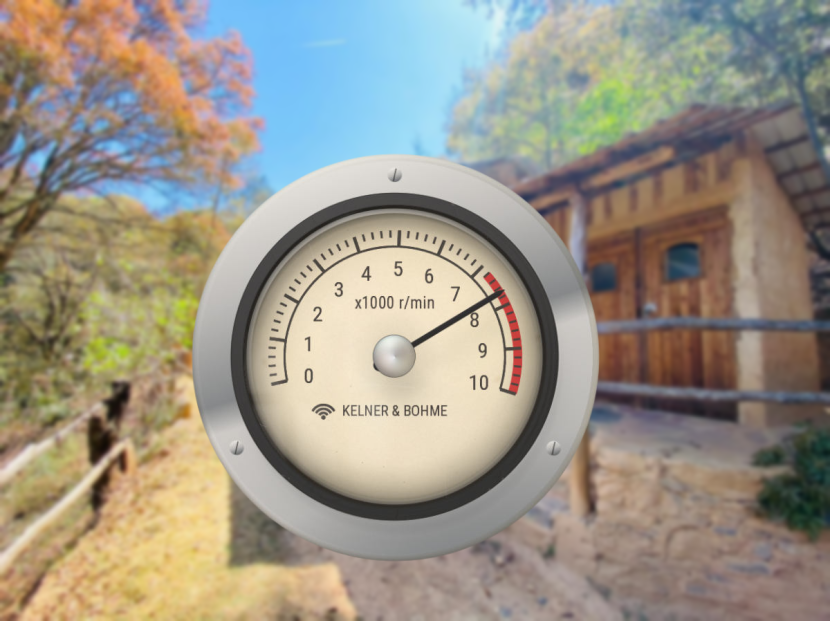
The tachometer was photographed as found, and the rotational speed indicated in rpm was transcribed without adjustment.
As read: 7700 rpm
